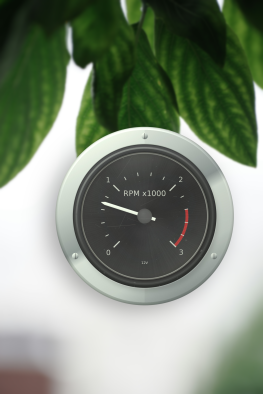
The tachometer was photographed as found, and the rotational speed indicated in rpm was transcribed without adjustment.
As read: 700 rpm
